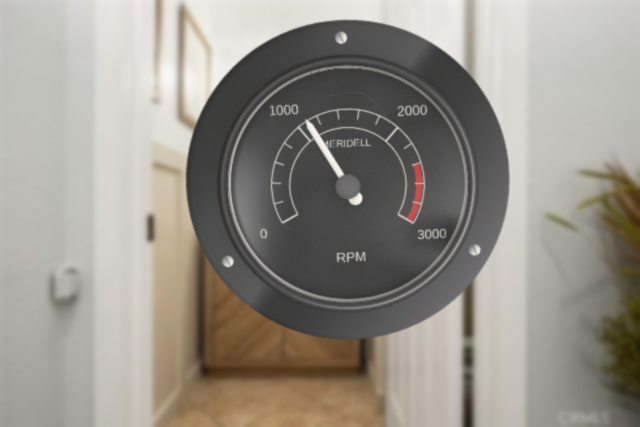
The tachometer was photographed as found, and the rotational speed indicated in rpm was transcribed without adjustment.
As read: 1100 rpm
